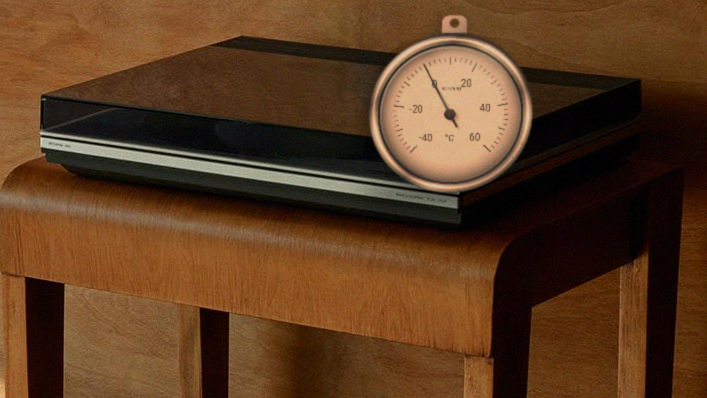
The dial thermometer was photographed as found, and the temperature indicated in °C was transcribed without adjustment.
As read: 0 °C
